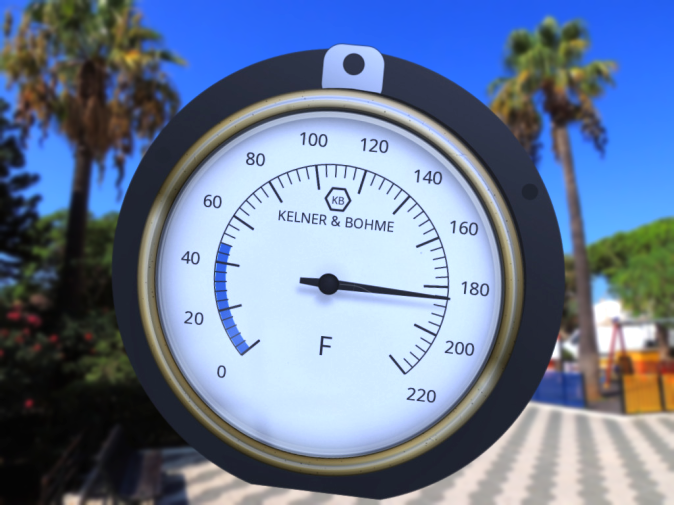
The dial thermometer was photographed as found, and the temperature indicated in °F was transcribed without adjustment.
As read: 184 °F
